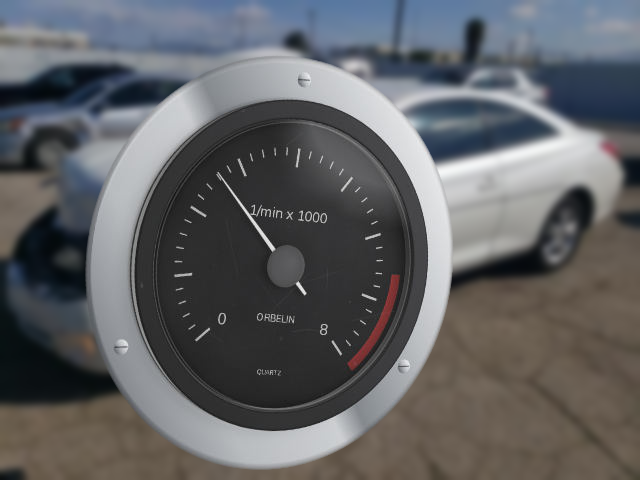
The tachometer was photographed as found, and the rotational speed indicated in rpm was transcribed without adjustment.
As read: 2600 rpm
